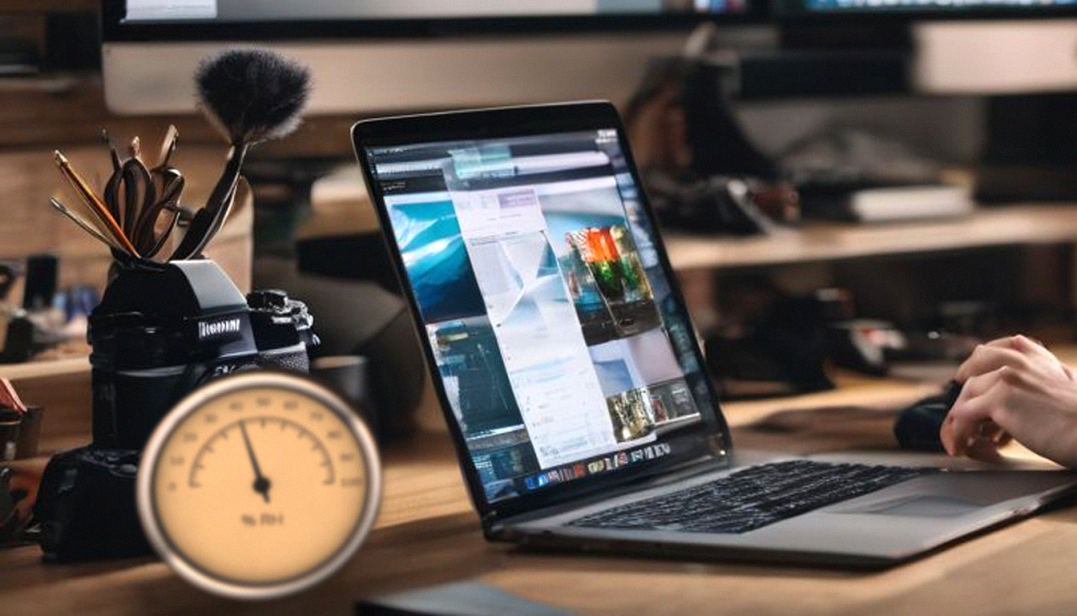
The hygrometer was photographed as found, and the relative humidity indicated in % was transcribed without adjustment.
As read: 40 %
